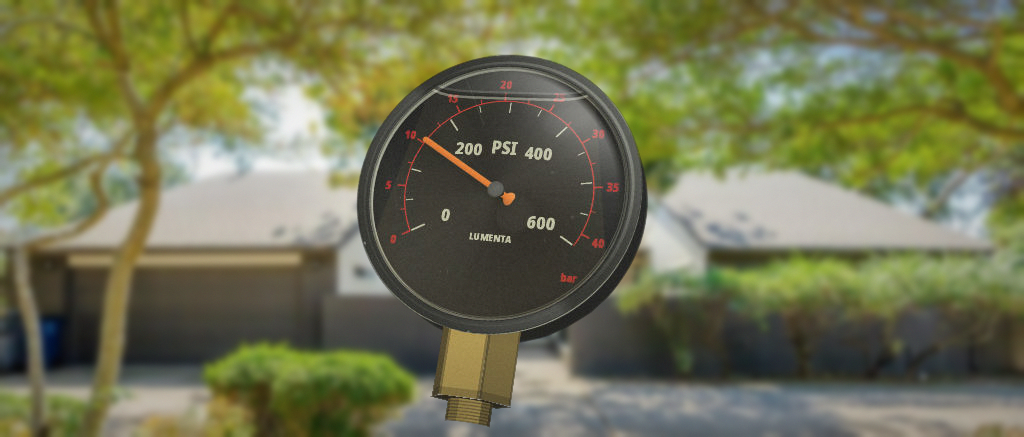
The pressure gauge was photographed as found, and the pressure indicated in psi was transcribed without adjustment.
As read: 150 psi
